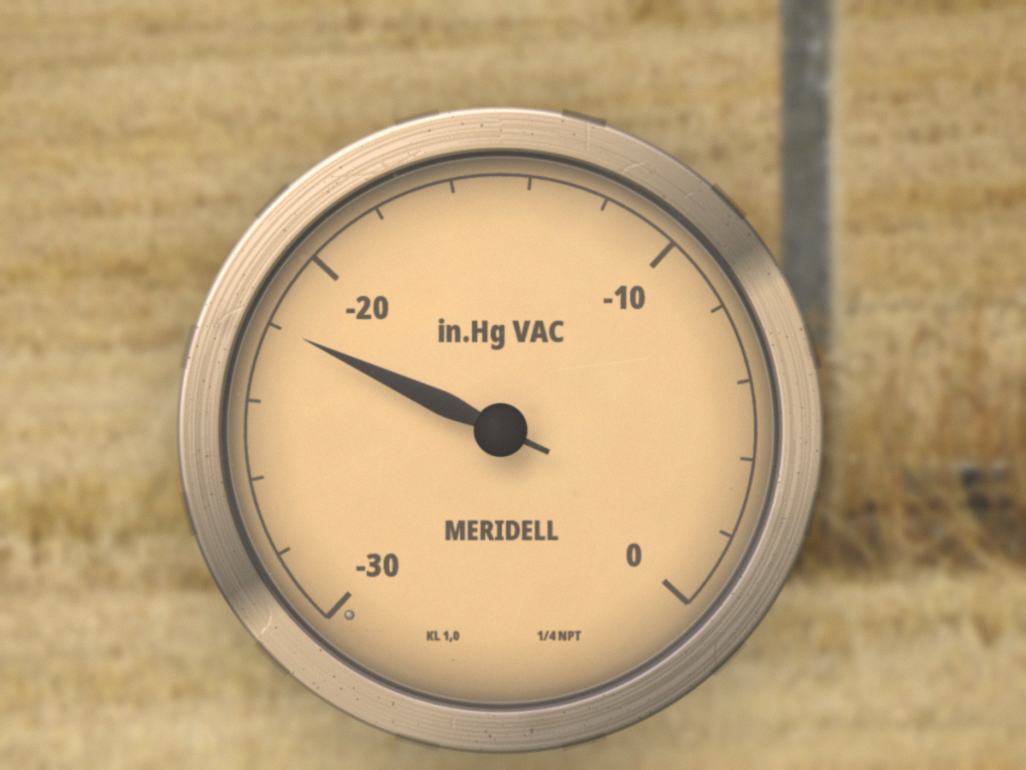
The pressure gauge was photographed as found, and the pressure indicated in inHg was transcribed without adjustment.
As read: -22 inHg
